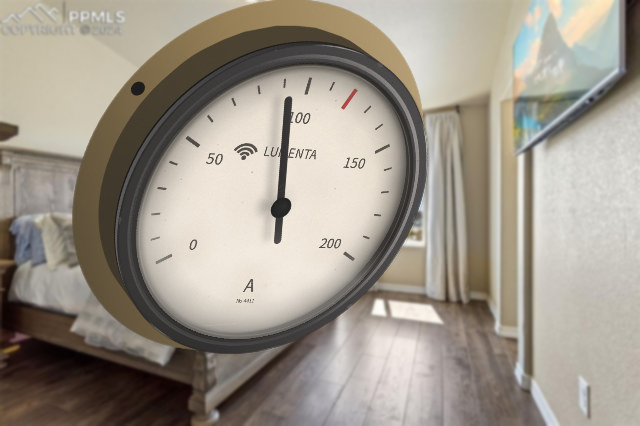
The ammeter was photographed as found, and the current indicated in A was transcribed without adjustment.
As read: 90 A
